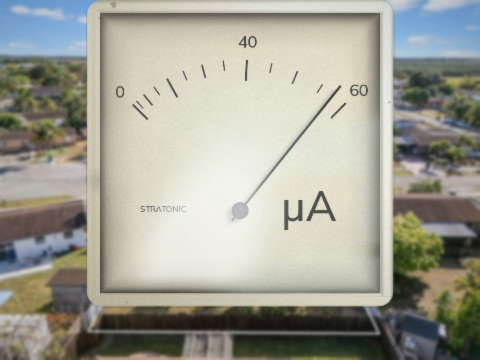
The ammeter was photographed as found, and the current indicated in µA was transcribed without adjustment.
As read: 57.5 µA
